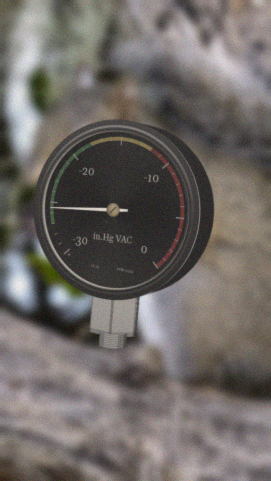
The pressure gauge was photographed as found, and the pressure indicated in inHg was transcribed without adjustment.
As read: -25.5 inHg
